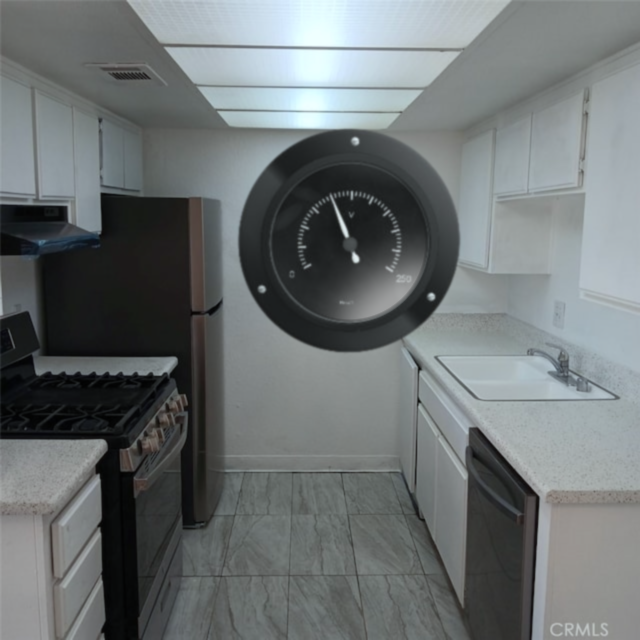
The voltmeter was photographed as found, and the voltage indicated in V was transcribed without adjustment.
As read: 100 V
